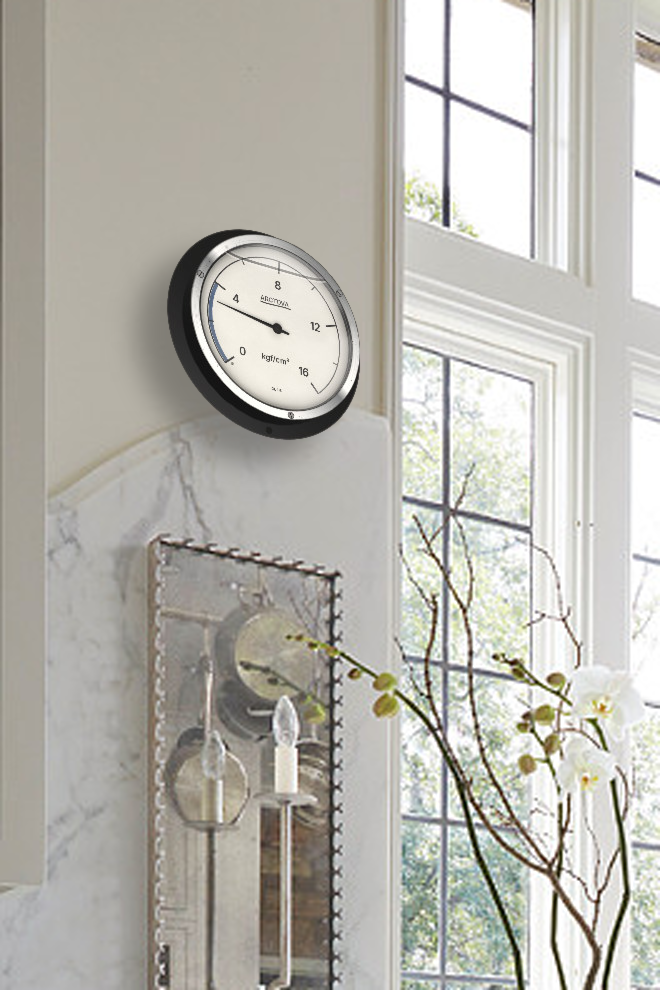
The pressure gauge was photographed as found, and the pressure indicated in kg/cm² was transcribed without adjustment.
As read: 3 kg/cm²
